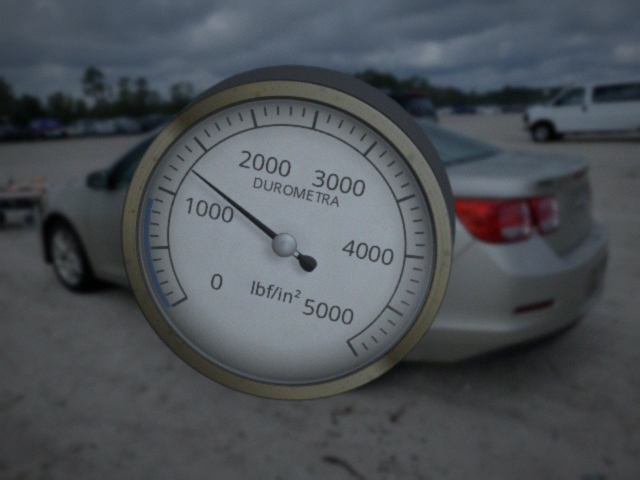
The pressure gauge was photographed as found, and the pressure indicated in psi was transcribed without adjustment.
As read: 1300 psi
